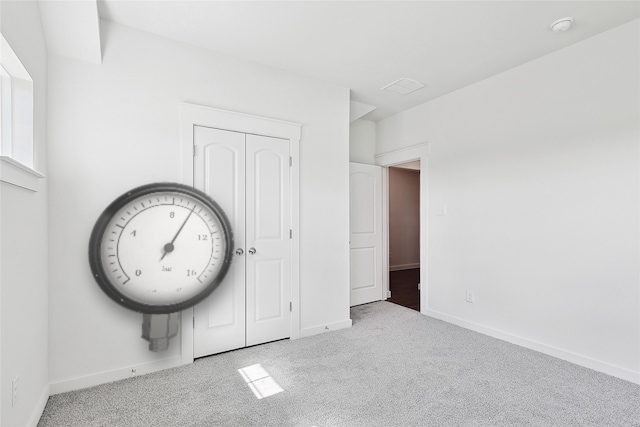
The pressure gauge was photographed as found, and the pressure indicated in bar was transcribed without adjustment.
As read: 9.5 bar
